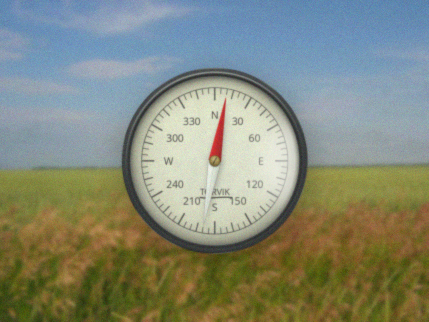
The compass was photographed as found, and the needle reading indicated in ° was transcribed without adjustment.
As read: 10 °
